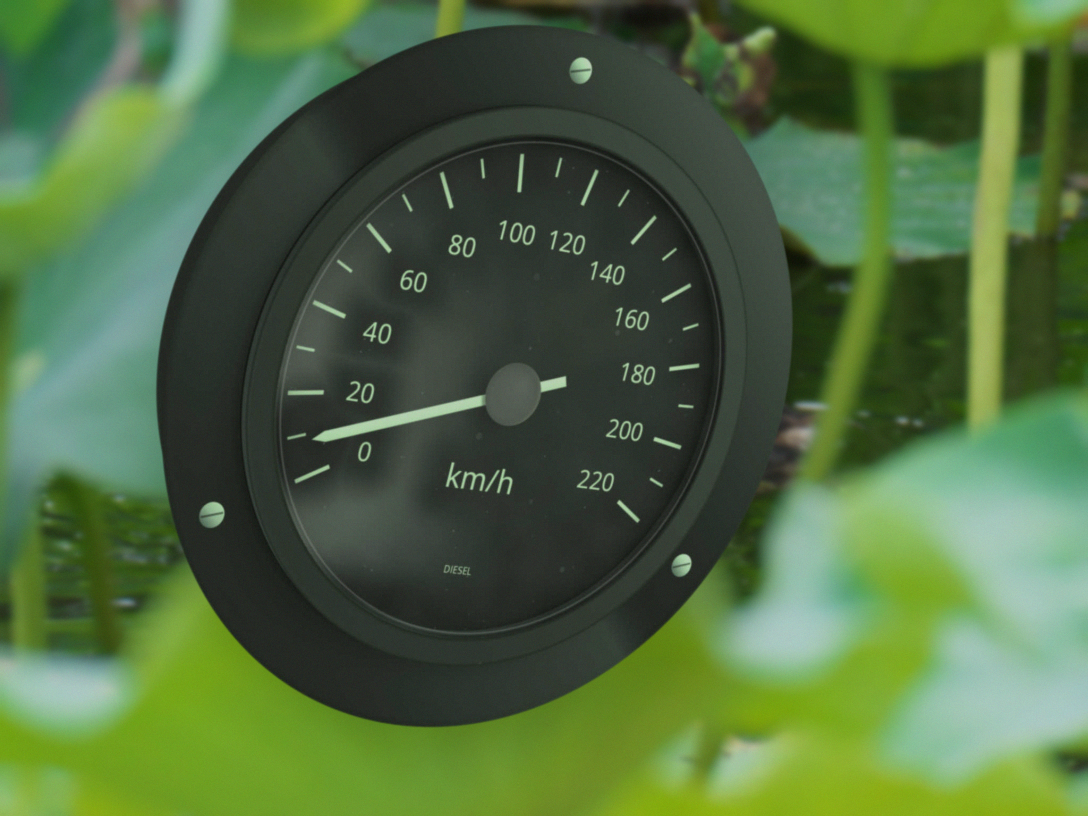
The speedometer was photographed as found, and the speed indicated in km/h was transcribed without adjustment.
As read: 10 km/h
